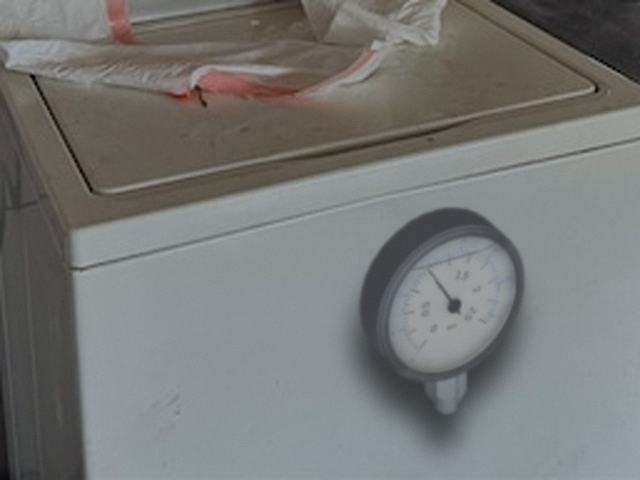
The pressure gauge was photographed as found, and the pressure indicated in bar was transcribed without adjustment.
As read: 1 bar
